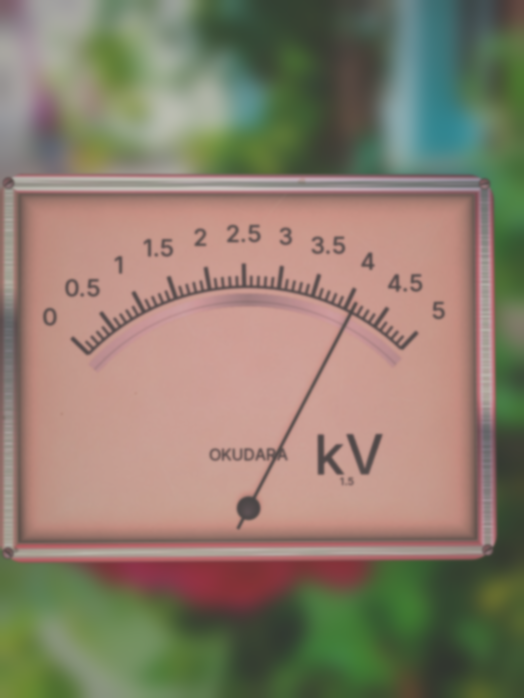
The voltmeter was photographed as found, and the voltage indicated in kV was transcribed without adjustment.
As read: 4.1 kV
